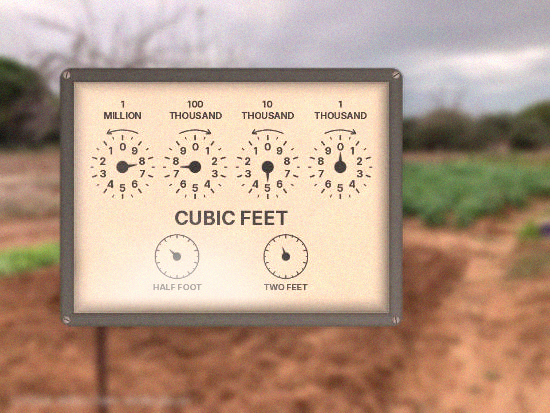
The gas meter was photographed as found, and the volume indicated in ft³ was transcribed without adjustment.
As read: 775000 ft³
